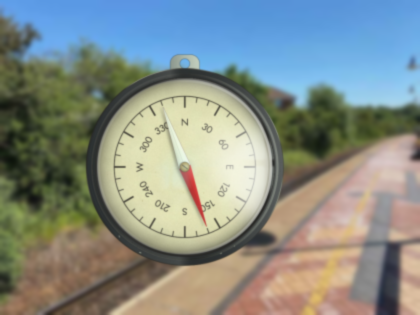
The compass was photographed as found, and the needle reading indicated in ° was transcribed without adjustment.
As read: 160 °
